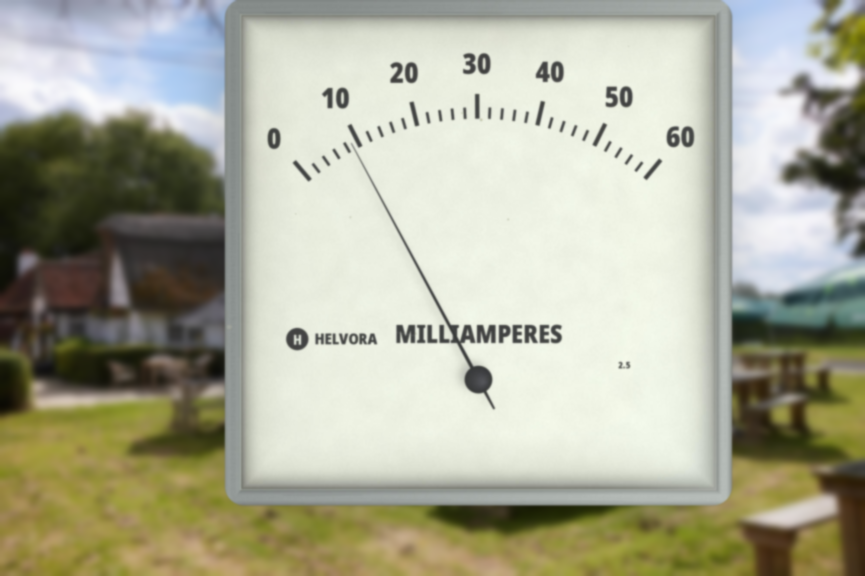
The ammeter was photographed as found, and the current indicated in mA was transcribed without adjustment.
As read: 9 mA
